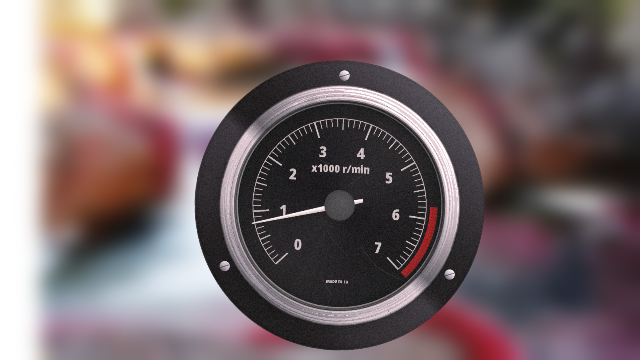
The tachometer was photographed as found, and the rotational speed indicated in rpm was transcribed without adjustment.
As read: 800 rpm
